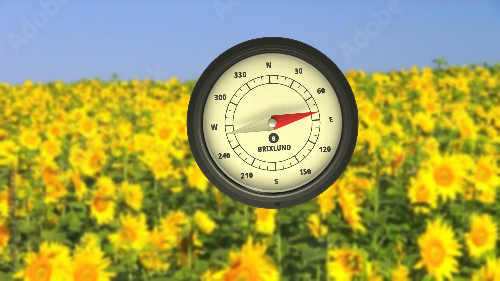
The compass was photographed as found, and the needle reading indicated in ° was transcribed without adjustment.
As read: 80 °
